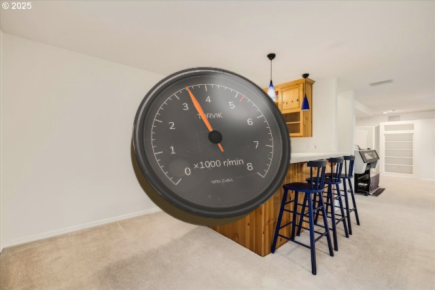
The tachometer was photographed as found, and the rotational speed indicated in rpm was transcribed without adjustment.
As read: 3400 rpm
